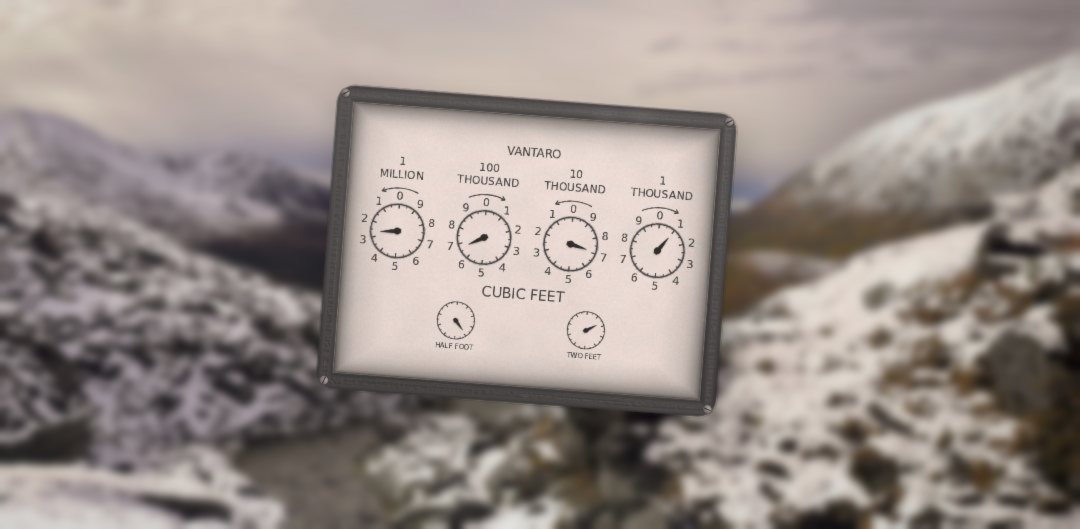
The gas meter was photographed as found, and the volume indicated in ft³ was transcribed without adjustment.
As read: 267100 ft³
